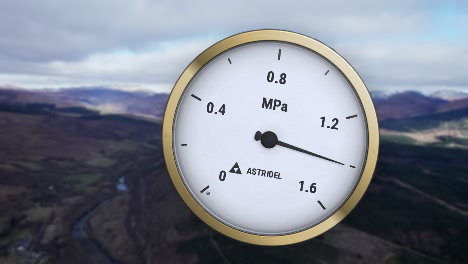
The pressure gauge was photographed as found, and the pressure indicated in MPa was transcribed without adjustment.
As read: 1.4 MPa
